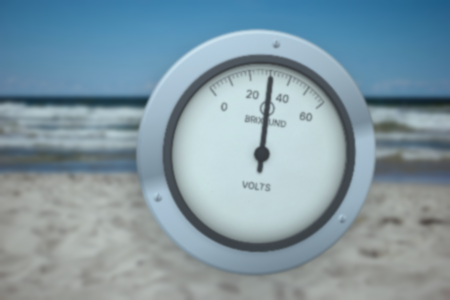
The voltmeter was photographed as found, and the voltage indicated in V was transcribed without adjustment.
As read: 30 V
